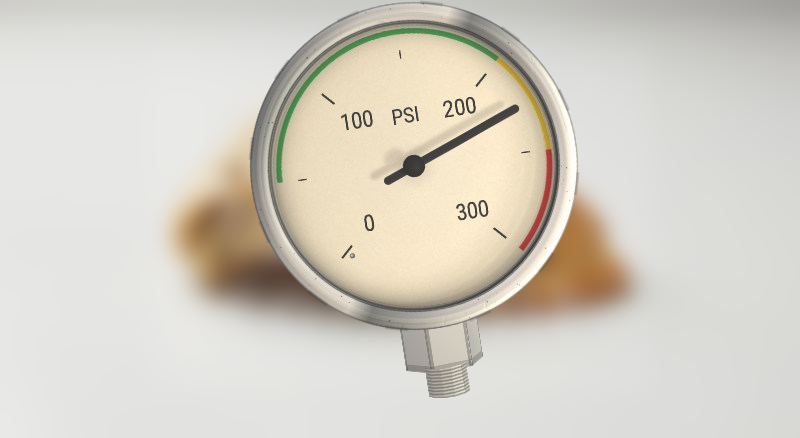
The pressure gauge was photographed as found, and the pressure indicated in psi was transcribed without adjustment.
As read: 225 psi
